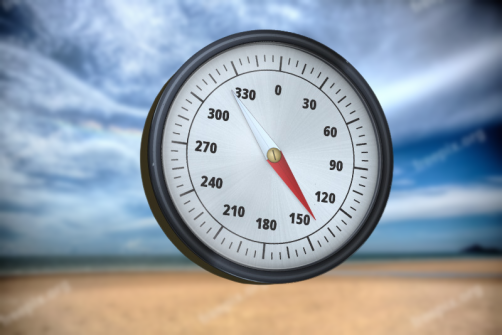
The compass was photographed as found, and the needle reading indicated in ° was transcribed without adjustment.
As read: 140 °
